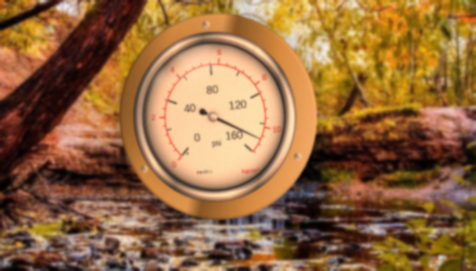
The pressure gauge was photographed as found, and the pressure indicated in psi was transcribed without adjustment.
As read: 150 psi
